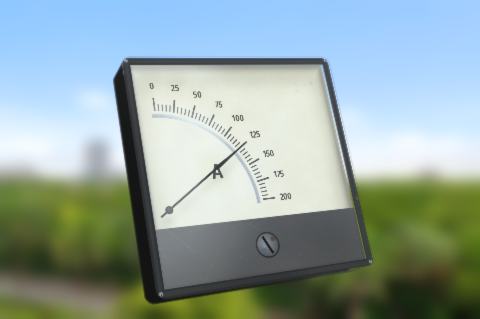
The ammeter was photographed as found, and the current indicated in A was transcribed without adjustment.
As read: 125 A
